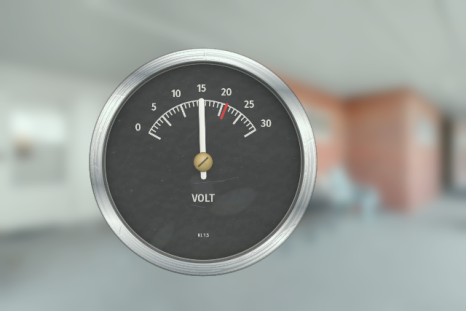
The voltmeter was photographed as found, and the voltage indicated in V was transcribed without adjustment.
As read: 15 V
